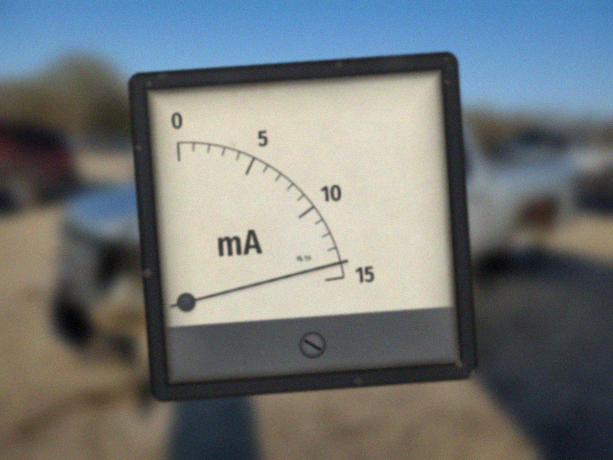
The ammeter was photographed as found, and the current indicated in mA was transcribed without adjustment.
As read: 14 mA
